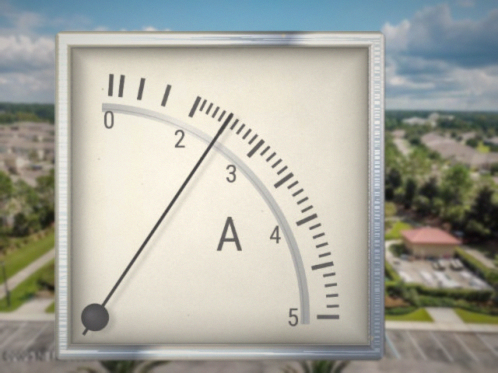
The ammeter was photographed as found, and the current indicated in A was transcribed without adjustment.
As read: 2.5 A
